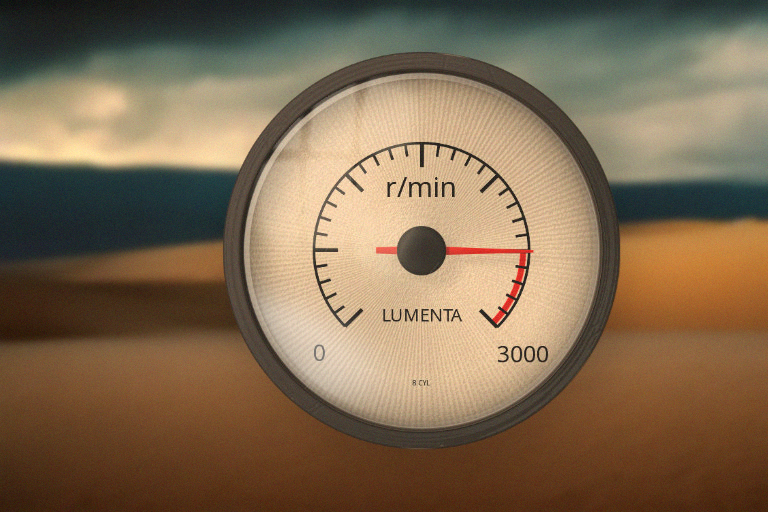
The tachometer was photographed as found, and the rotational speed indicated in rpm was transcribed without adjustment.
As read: 2500 rpm
